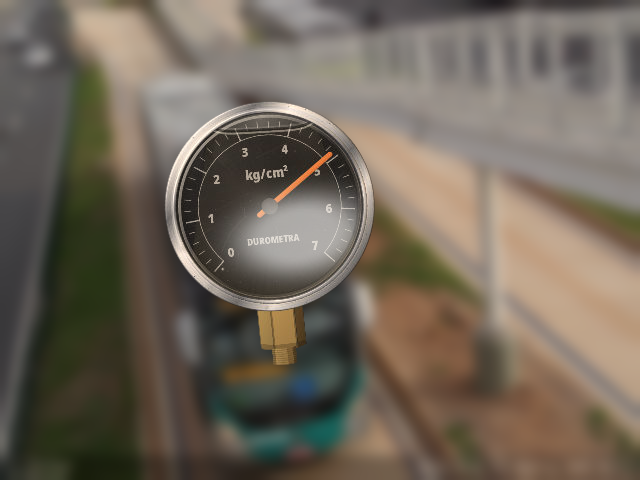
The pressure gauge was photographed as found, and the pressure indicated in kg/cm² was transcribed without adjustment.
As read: 4.9 kg/cm²
